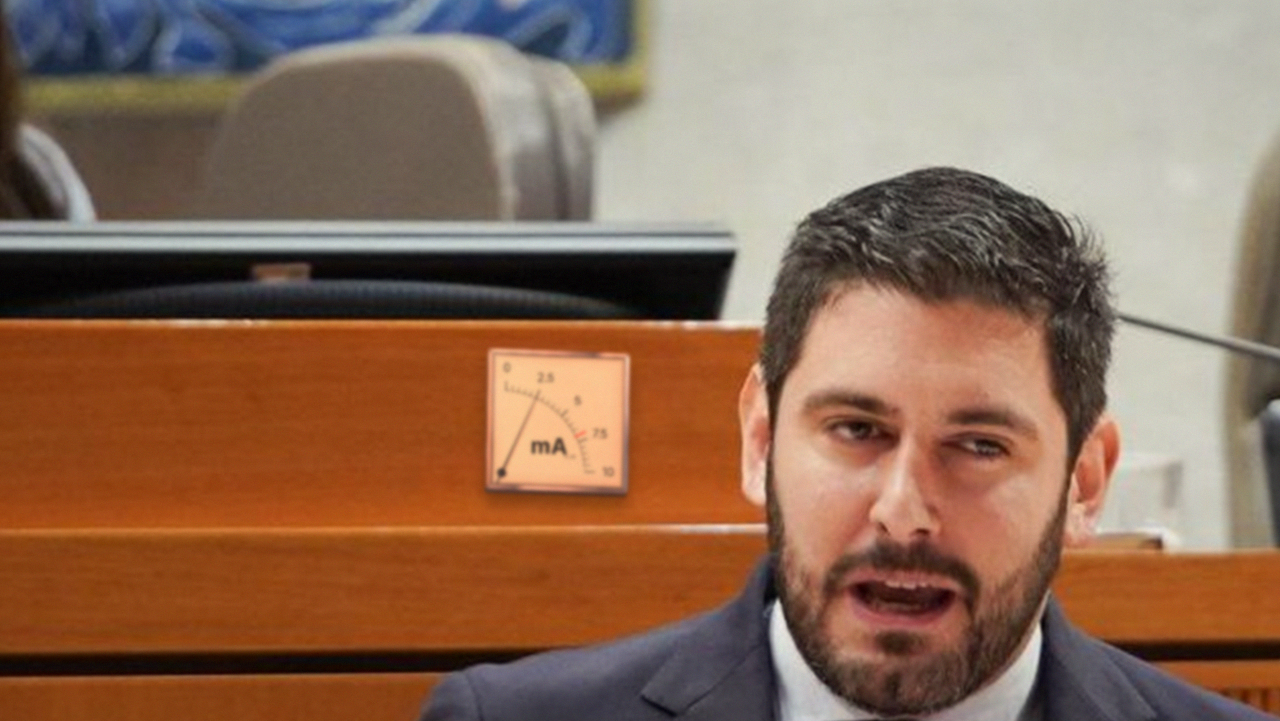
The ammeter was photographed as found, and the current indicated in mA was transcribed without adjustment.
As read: 2.5 mA
